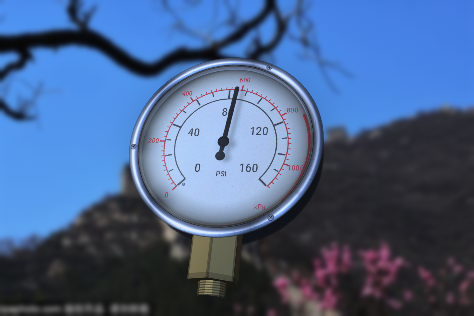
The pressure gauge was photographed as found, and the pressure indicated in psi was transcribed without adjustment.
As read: 85 psi
